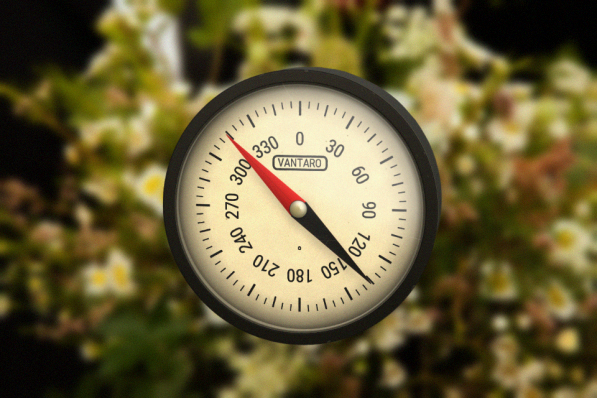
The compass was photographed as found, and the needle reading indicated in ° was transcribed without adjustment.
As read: 315 °
